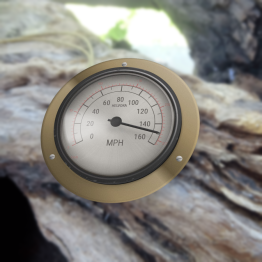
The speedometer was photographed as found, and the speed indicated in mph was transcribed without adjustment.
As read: 150 mph
